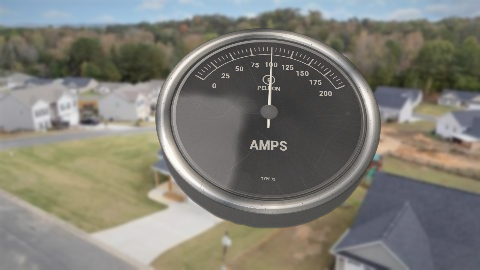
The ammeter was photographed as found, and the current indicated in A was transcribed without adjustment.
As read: 100 A
